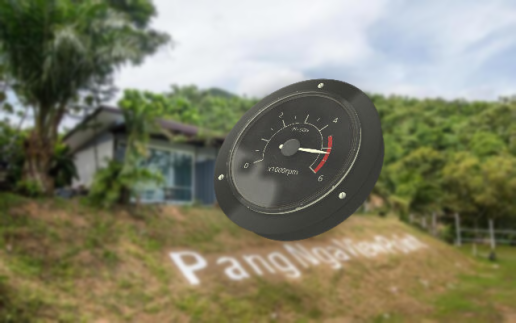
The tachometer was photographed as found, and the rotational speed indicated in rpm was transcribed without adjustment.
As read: 5250 rpm
